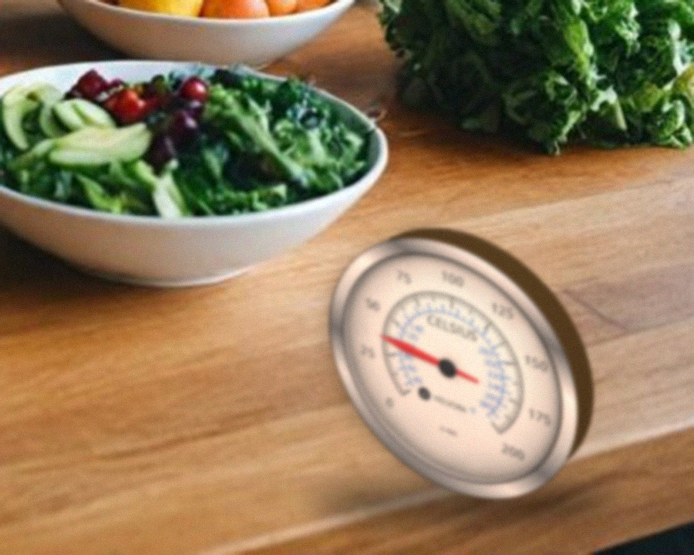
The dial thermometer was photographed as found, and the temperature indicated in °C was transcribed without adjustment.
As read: 37.5 °C
